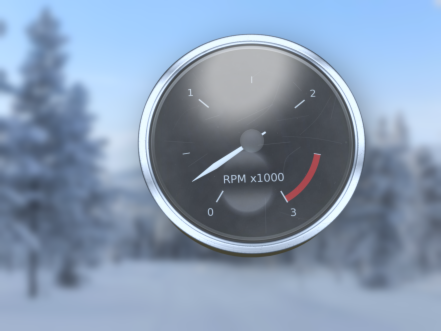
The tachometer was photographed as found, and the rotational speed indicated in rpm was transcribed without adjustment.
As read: 250 rpm
